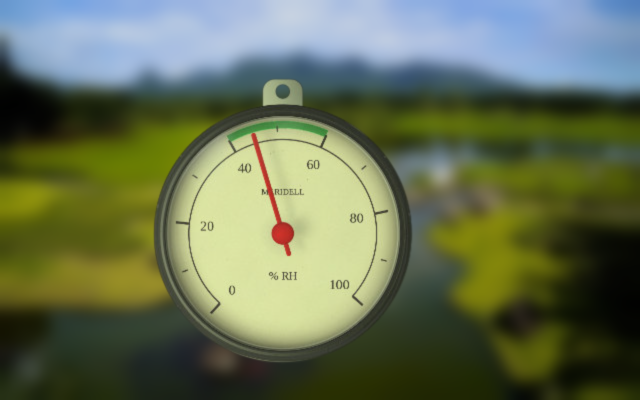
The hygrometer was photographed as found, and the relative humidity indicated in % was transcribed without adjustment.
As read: 45 %
